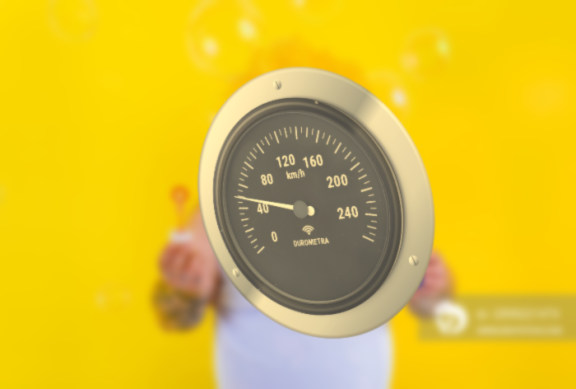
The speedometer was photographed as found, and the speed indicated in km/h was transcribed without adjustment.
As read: 50 km/h
